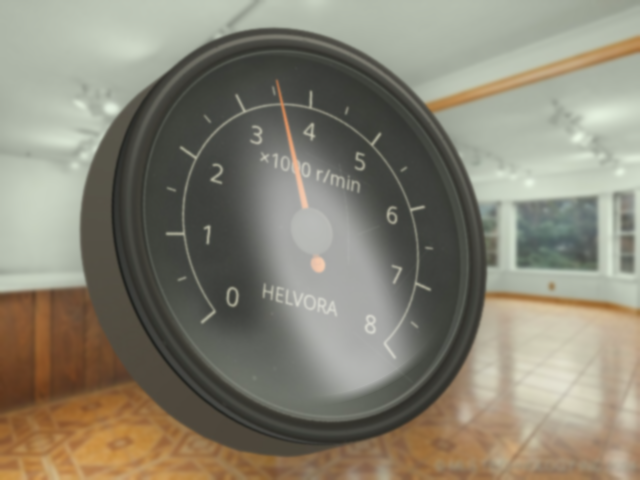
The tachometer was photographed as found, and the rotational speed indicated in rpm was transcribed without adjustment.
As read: 3500 rpm
